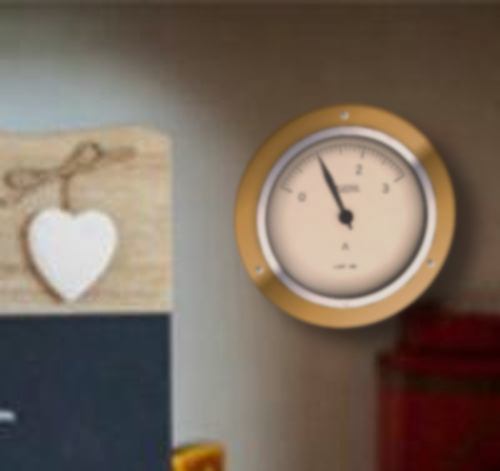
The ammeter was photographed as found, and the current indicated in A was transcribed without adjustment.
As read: 1 A
